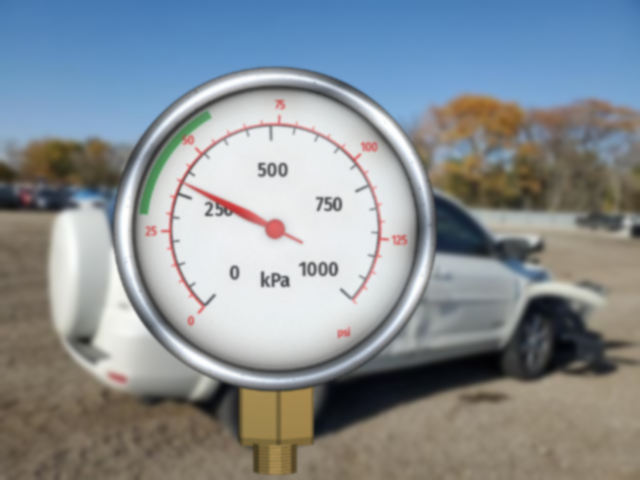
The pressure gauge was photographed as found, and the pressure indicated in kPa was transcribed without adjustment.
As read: 275 kPa
